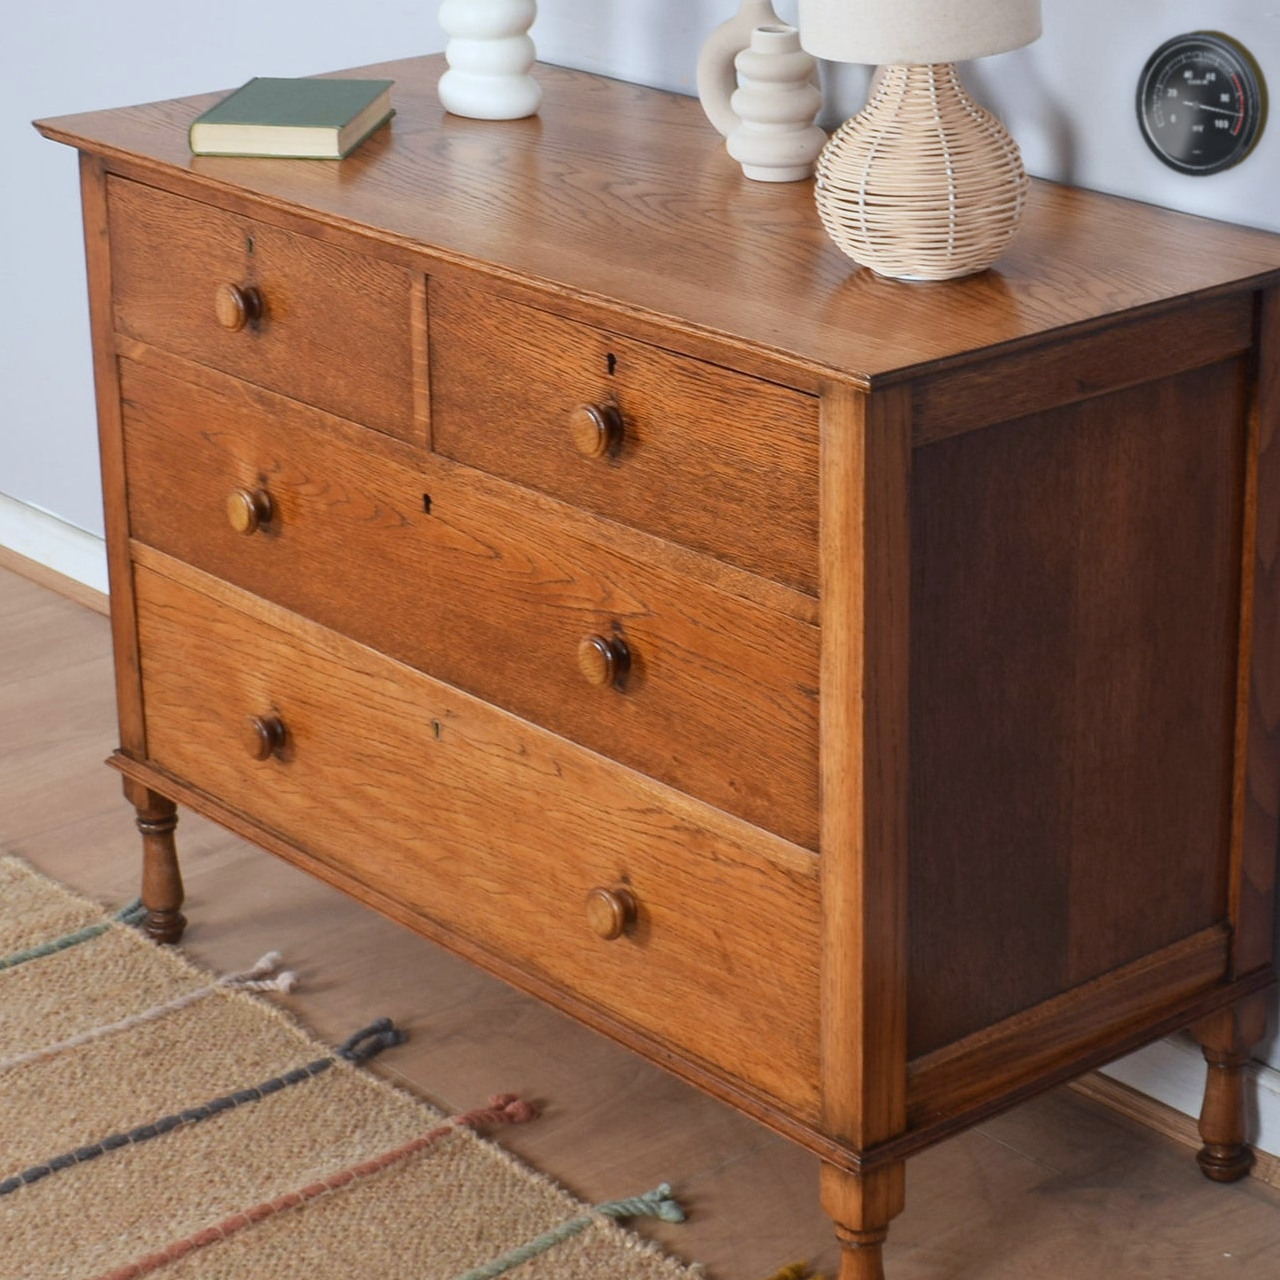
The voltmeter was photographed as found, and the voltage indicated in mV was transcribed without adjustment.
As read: 90 mV
